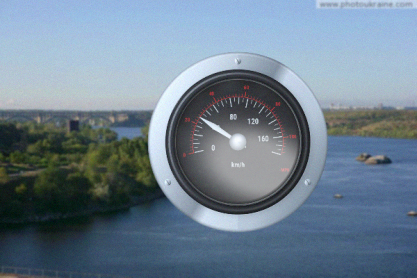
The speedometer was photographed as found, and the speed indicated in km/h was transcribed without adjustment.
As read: 40 km/h
